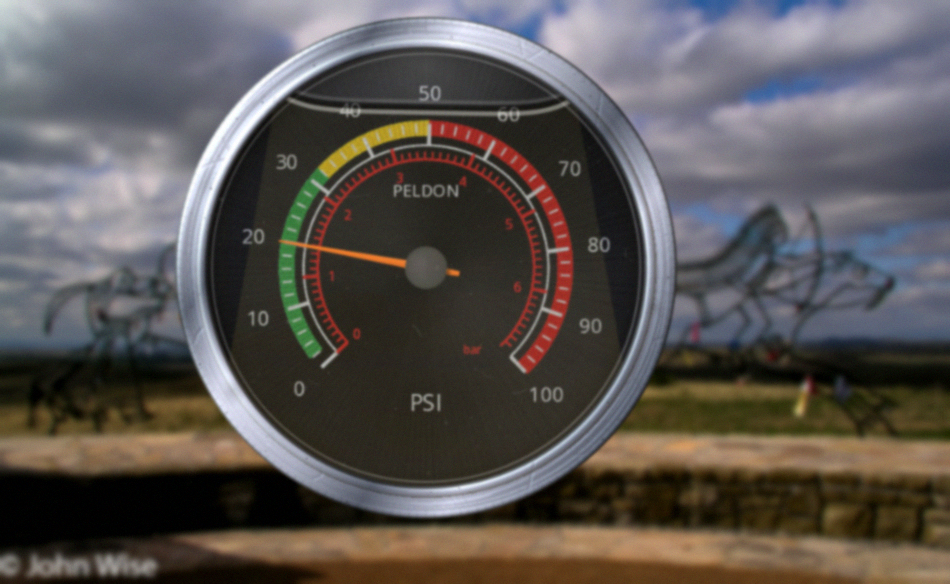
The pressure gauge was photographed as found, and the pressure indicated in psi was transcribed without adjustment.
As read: 20 psi
